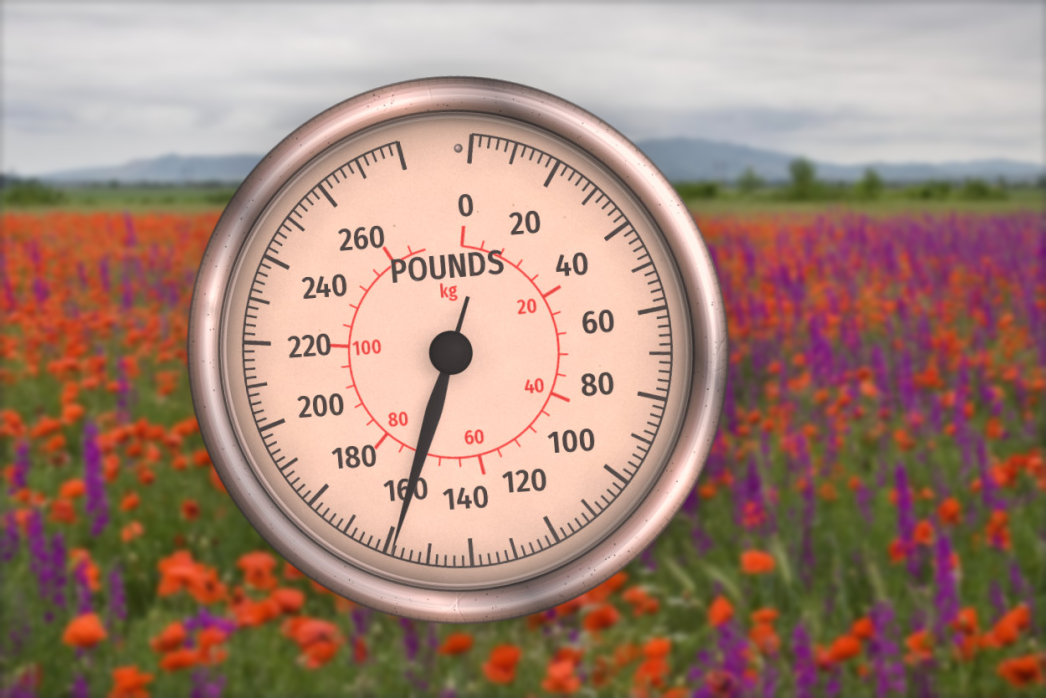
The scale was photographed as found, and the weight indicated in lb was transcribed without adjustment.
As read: 158 lb
